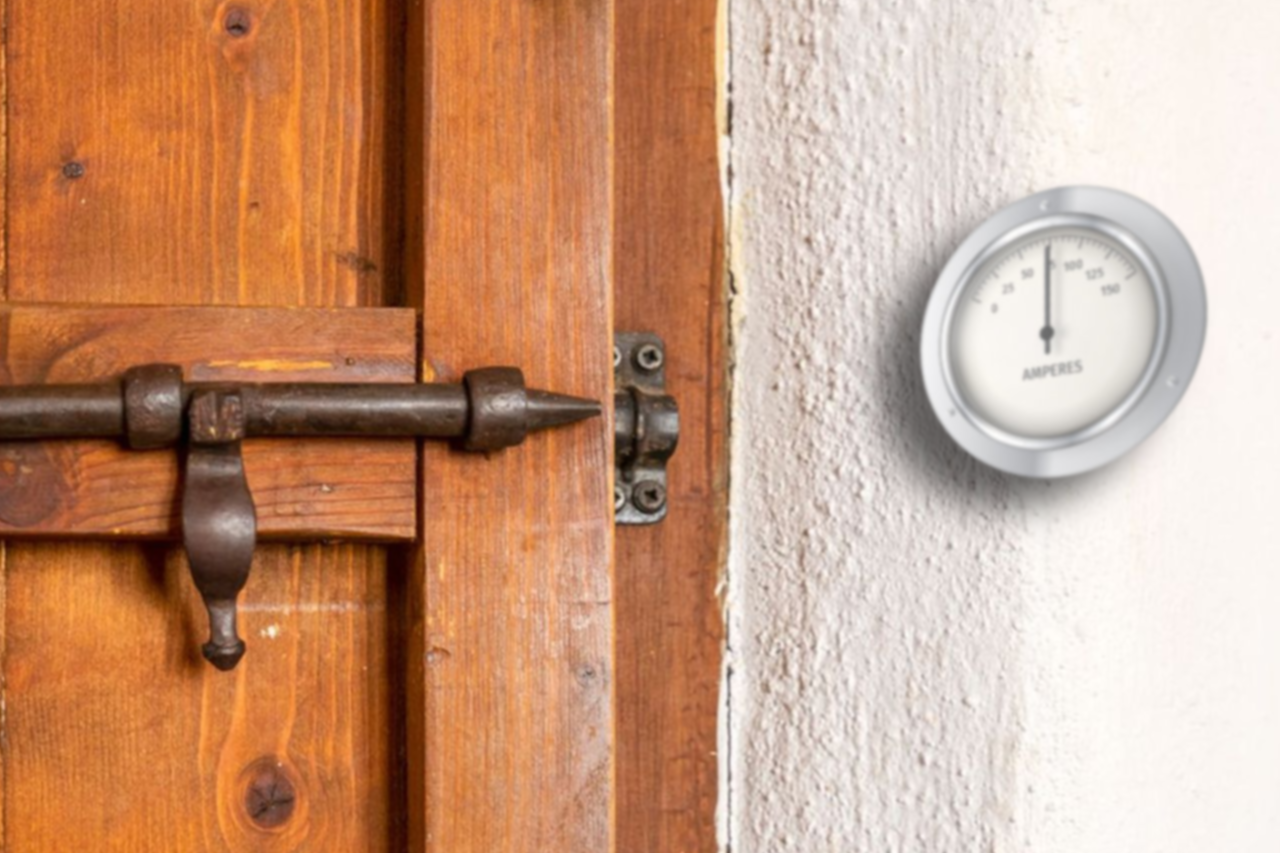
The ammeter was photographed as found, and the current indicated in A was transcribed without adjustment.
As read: 75 A
